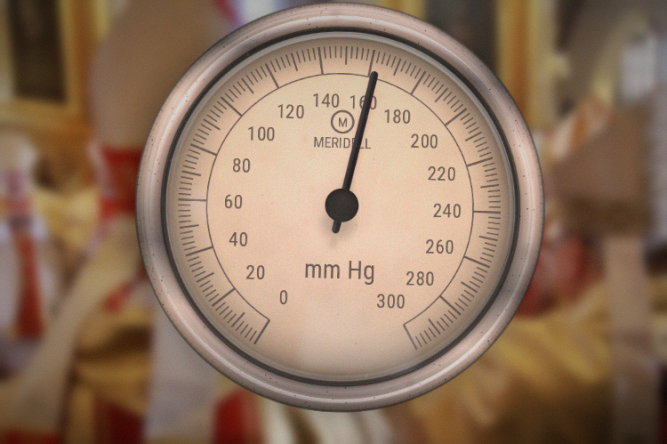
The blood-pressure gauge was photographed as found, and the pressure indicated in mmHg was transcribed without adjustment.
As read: 162 mmHg
